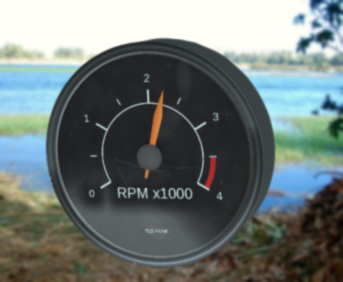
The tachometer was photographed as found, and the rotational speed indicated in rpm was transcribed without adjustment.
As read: 2250 rpm
